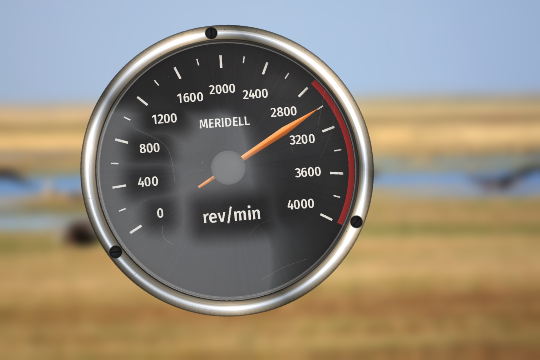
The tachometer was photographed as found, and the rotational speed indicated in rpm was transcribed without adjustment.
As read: 3000 rpm
